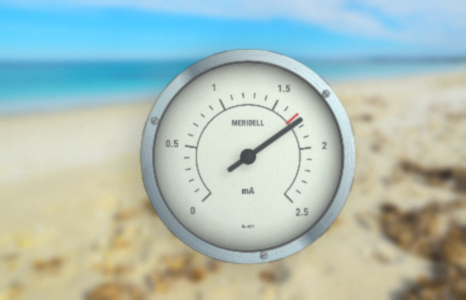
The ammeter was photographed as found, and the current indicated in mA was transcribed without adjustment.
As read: 1.75 mA
